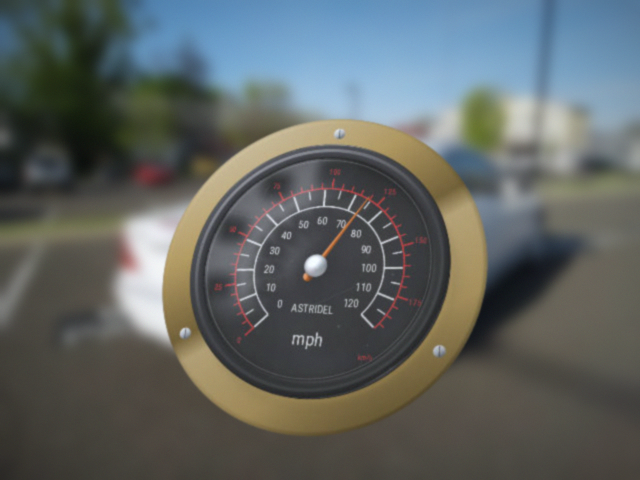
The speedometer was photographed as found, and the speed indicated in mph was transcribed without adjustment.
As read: 75 mph
